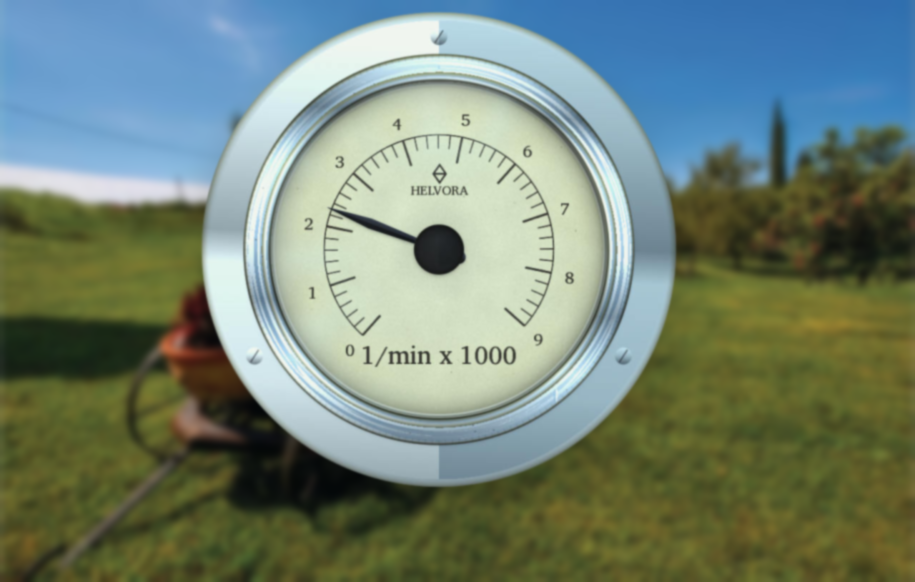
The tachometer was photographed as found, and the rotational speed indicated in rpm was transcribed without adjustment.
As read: 2300 rpm
